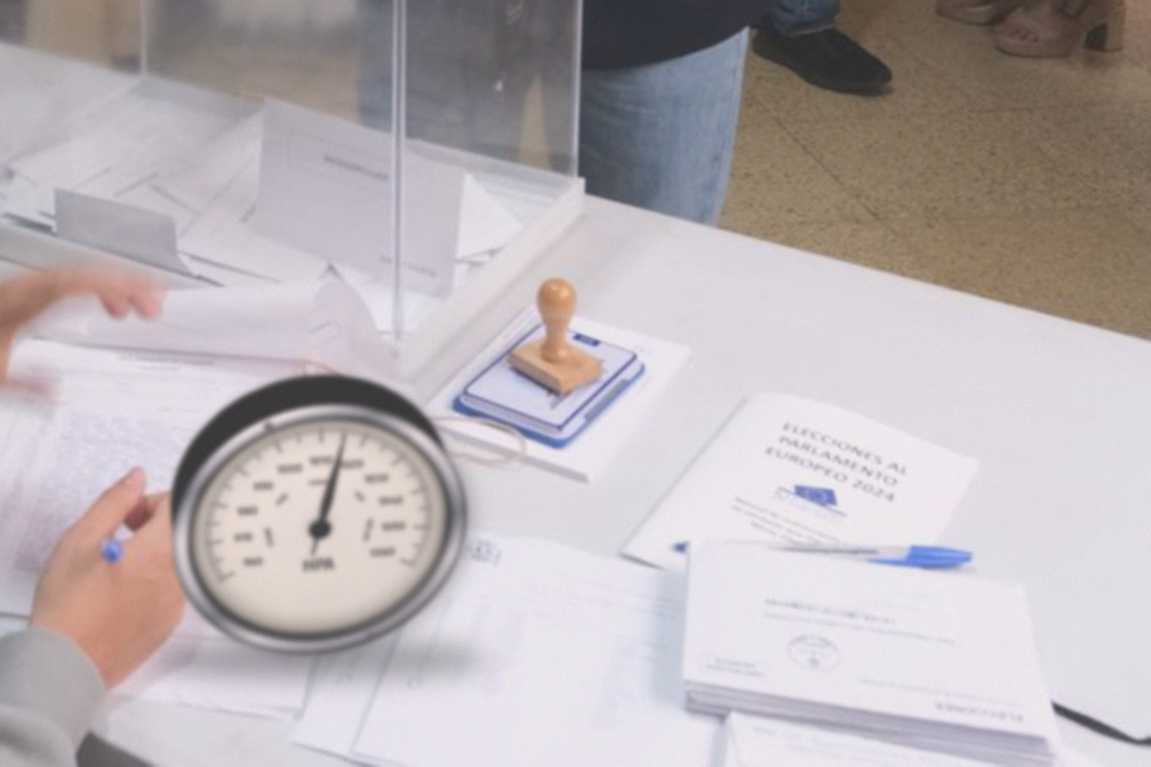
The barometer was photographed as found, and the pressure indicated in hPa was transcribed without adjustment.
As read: 1015 hPa
